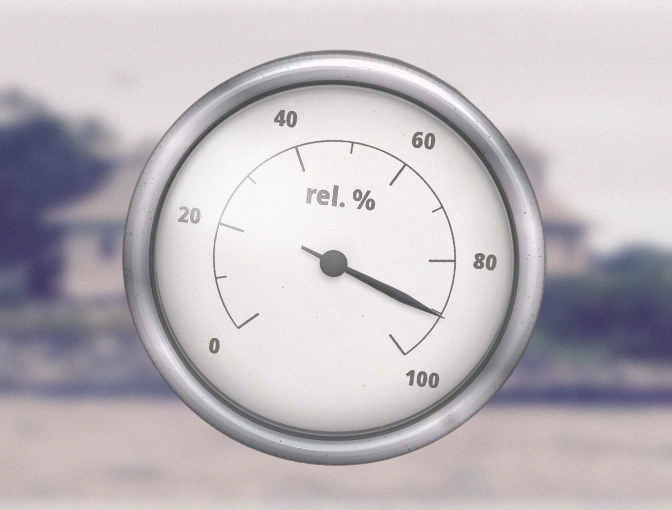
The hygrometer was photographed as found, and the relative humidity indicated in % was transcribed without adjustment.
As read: 90 %
